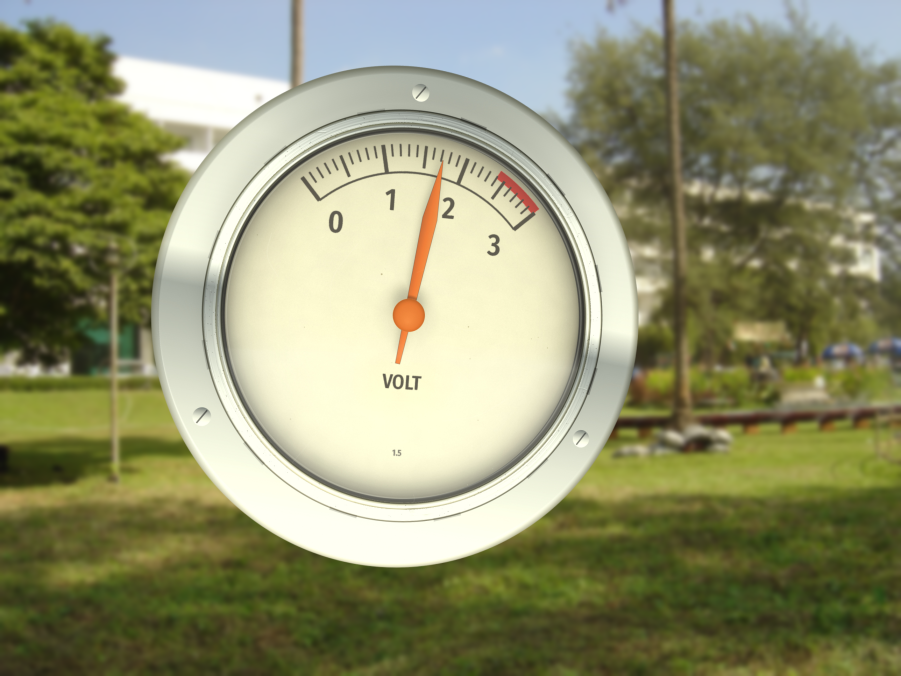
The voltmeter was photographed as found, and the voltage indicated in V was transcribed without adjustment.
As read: 1.7 V
